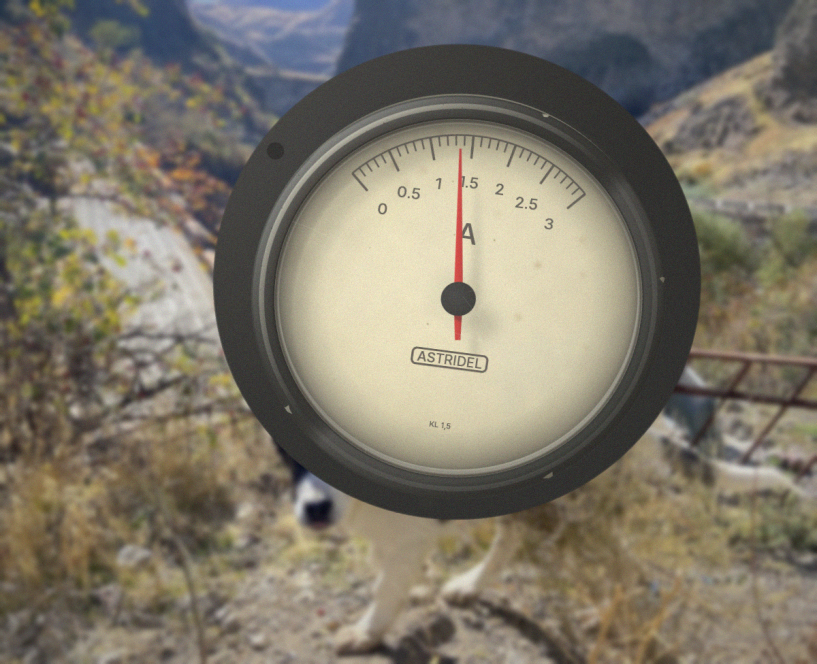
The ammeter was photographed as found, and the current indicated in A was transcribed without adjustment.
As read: 1.35 A
